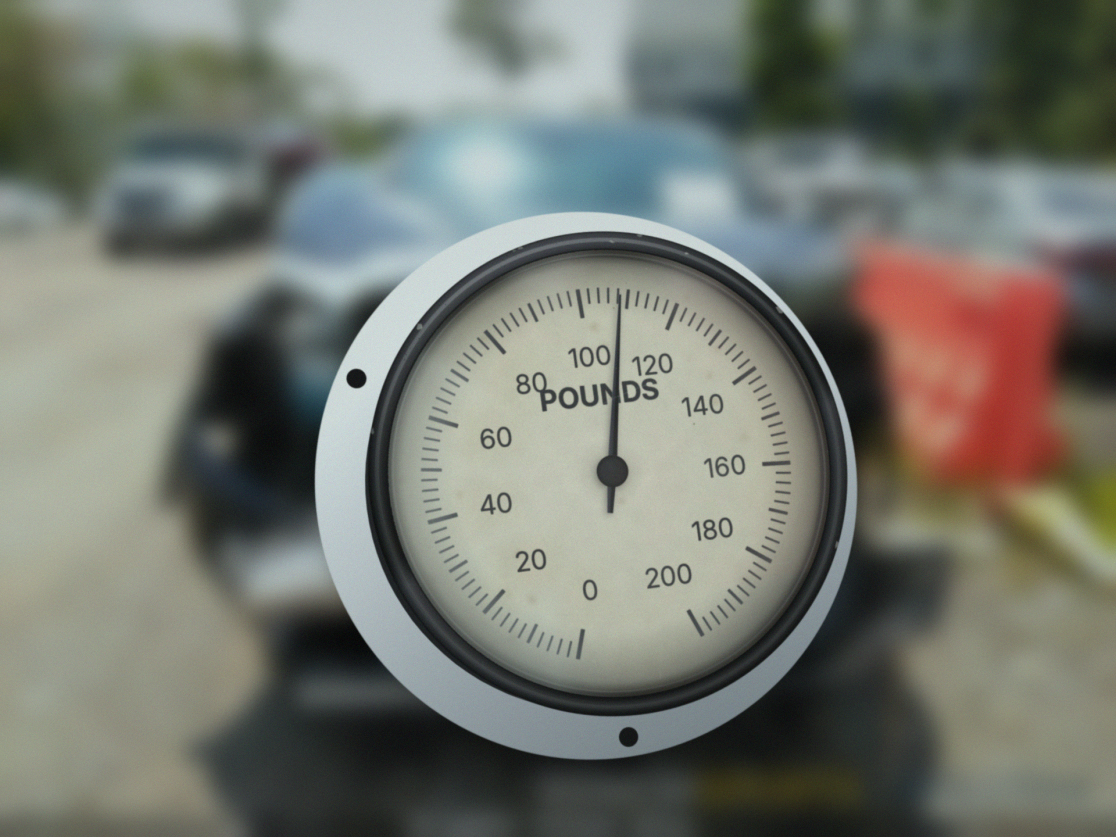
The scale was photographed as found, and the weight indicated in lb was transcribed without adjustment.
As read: 108 lb
